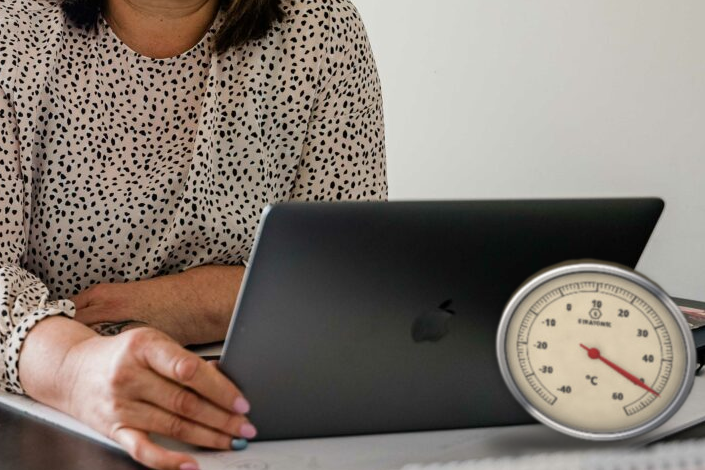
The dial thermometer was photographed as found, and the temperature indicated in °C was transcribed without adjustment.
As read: 50 °C
